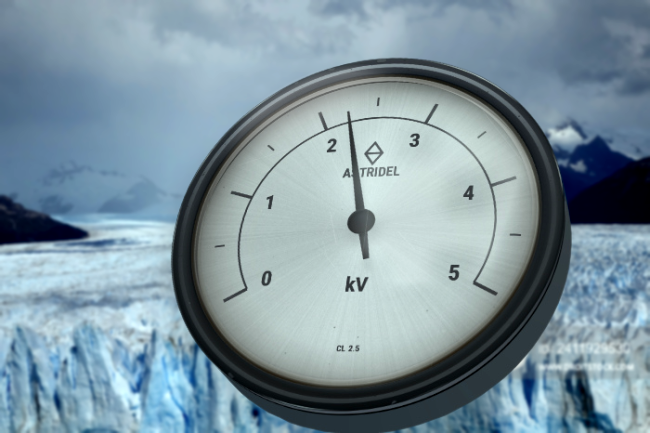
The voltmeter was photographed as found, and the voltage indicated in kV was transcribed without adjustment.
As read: 2.25 kV
